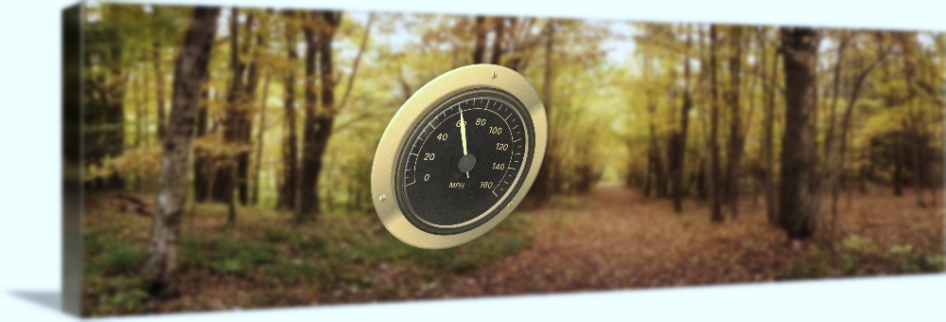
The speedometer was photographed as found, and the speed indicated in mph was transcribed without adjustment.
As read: 60 mph
